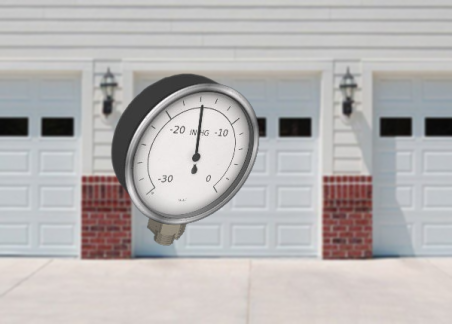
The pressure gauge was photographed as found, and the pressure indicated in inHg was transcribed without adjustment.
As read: -16 inHg
